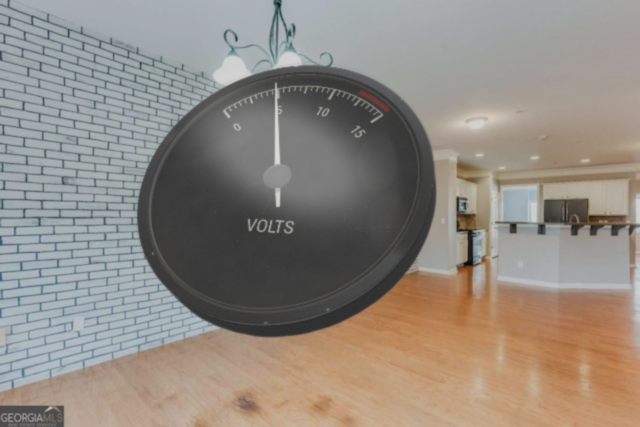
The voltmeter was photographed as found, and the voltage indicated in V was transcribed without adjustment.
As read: 5 V
